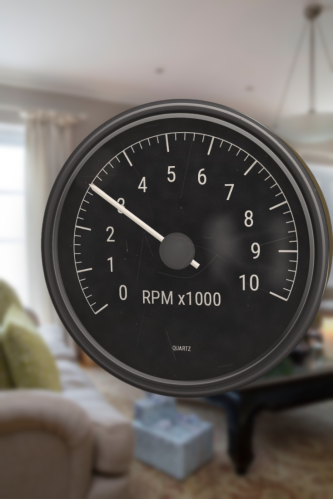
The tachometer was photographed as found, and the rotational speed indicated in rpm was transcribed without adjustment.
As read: 3000 rpm
